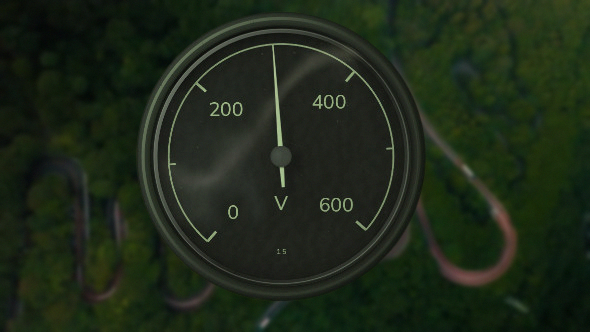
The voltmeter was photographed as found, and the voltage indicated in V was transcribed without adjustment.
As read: 300 V
